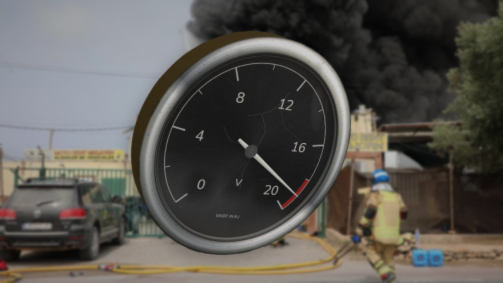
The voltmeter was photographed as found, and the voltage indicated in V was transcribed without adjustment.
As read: 19 V
